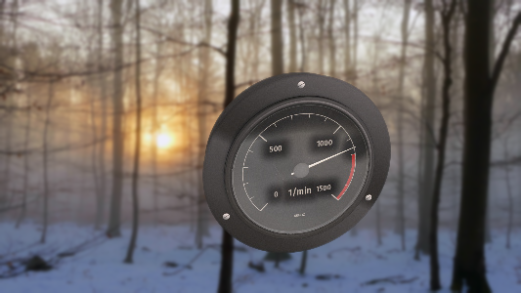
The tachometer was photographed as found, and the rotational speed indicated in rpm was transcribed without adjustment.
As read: 1150 rpm
